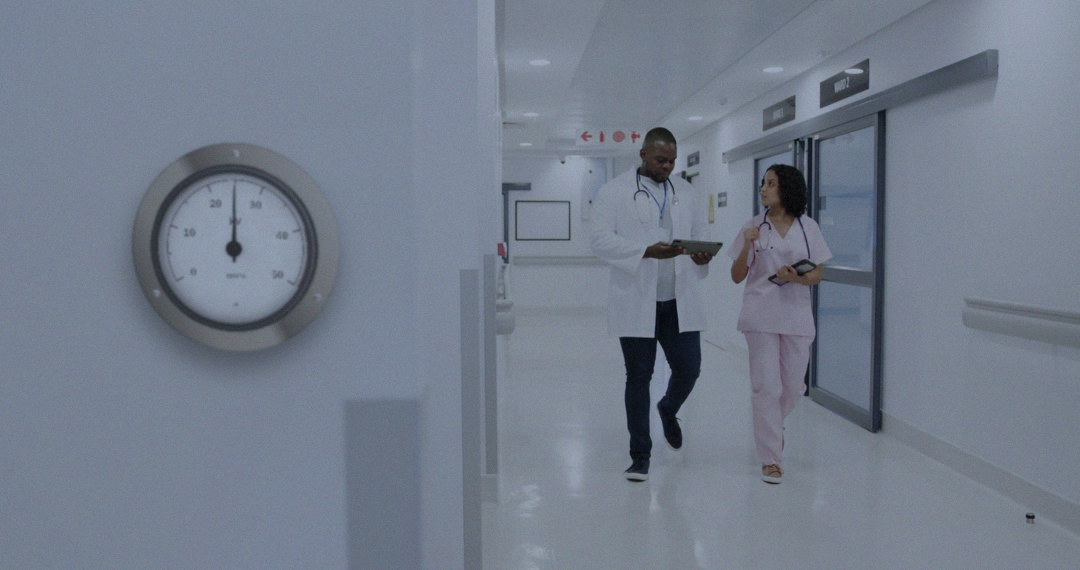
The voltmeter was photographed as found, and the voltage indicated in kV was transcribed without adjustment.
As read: 25 kV
